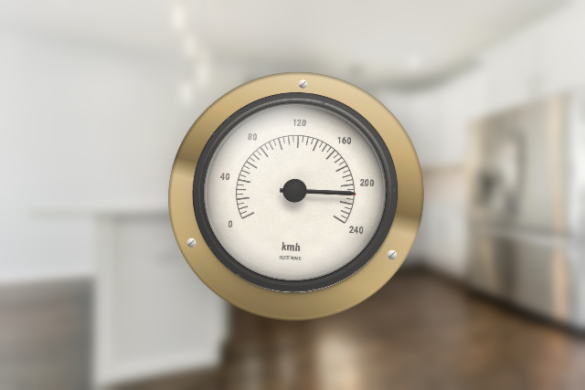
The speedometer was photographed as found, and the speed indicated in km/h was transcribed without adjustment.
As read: 210 km/h
